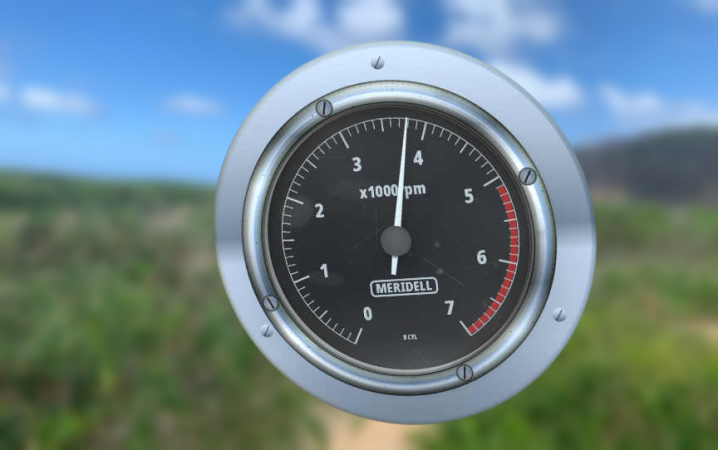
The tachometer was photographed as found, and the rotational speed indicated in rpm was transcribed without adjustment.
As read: 3800 rpm
